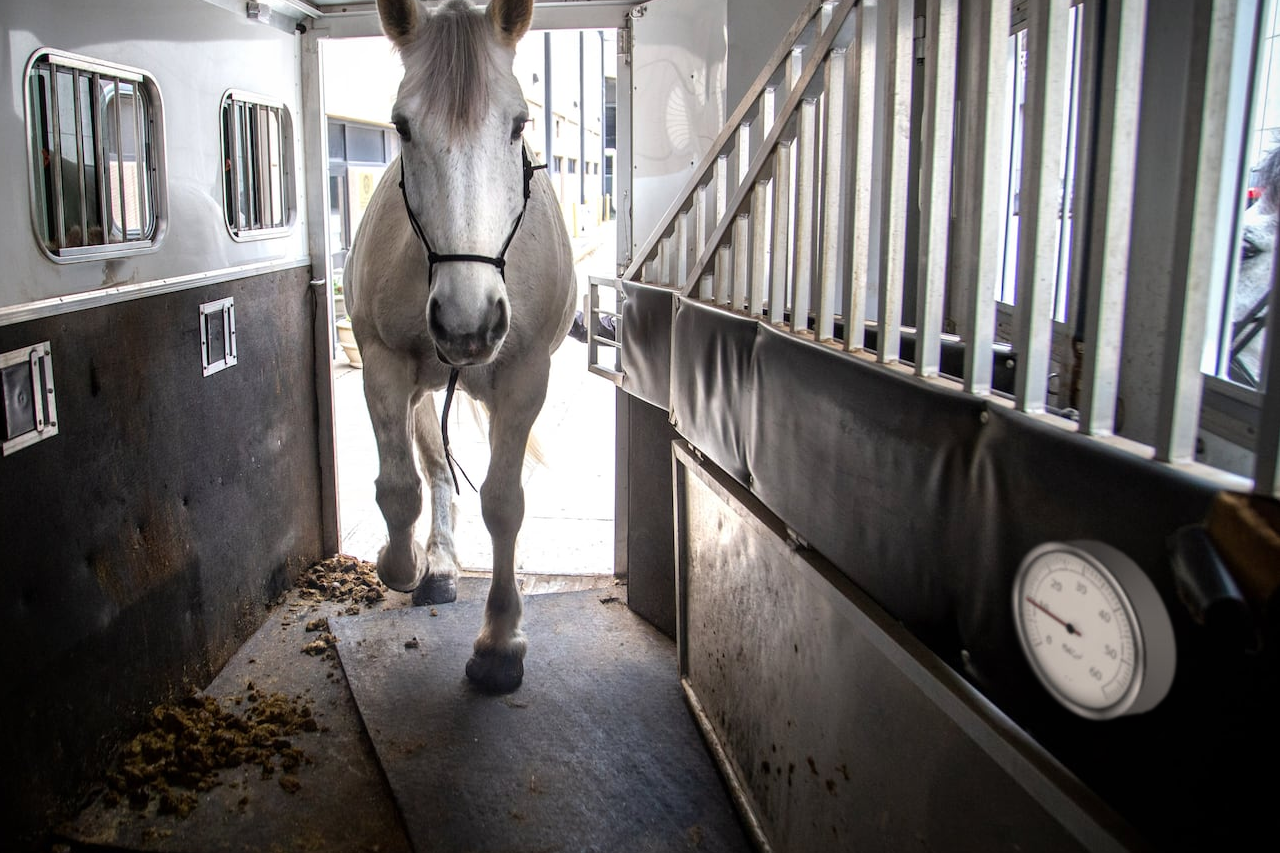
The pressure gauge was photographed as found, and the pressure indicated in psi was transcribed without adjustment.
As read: 10 psi
